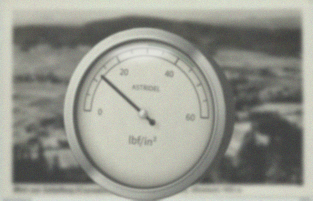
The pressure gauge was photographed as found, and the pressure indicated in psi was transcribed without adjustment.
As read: 12.5 psi
